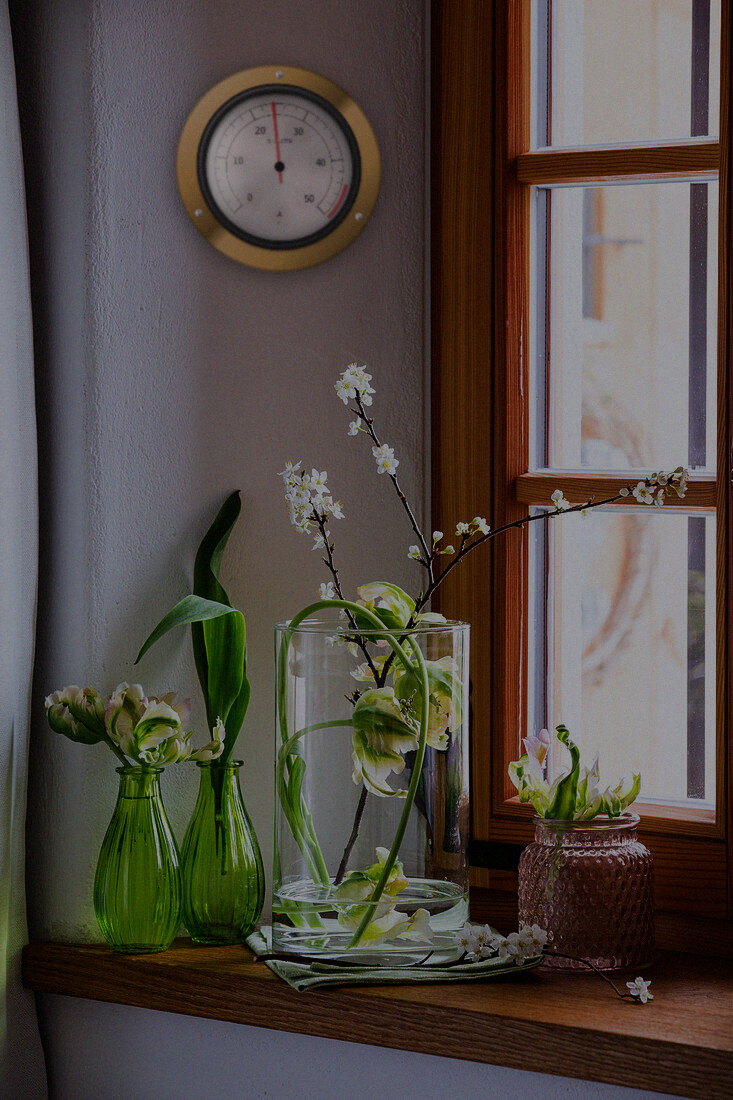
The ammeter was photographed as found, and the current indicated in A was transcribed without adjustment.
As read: 24 A
